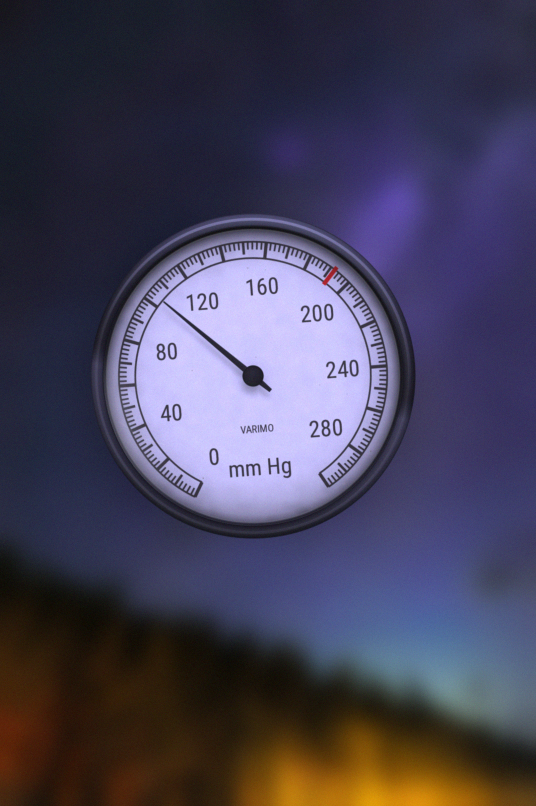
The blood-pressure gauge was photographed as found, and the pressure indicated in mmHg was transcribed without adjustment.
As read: 104 mmHg
